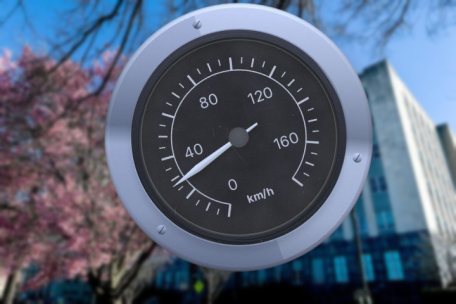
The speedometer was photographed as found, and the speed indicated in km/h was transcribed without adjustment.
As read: 27.5 km/h
